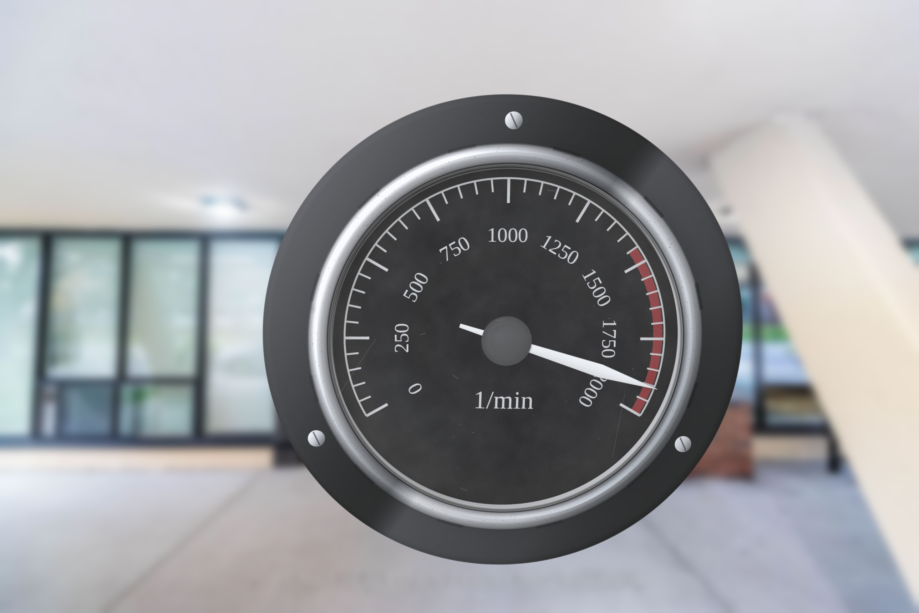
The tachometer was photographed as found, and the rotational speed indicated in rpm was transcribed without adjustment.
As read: 1900 rpm
